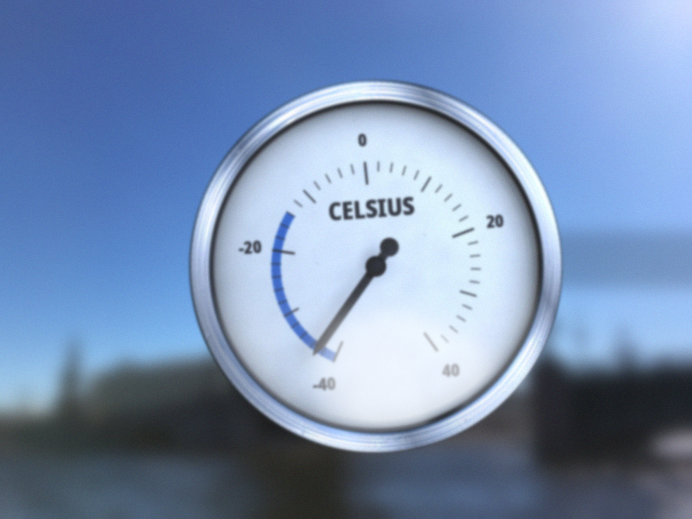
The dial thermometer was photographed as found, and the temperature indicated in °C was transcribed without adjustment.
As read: -37 °C
